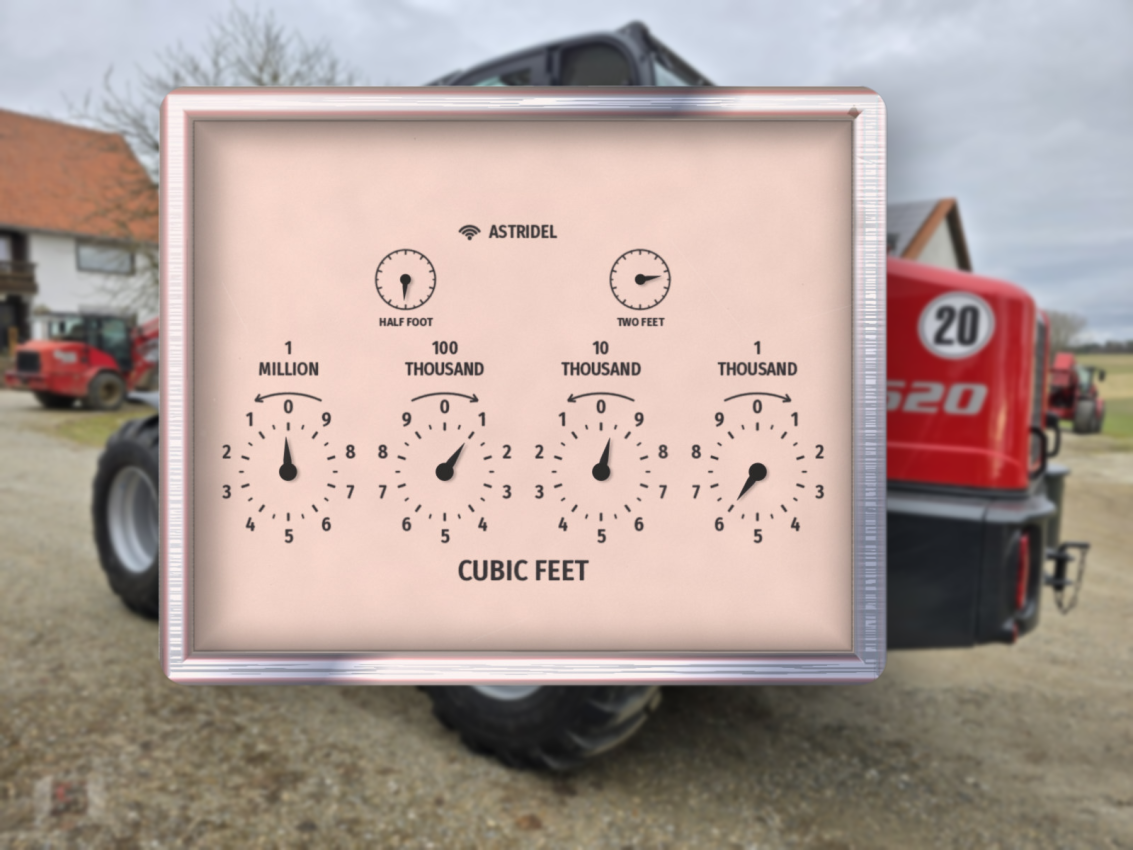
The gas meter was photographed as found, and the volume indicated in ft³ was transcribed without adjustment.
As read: 9600 ft³
